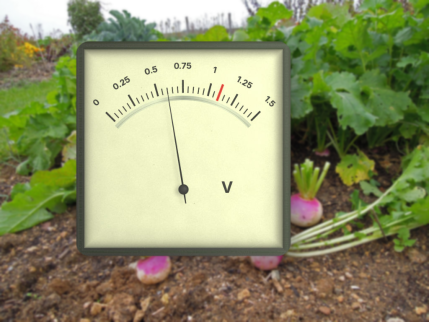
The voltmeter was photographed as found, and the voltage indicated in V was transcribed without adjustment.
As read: 0.6 V
